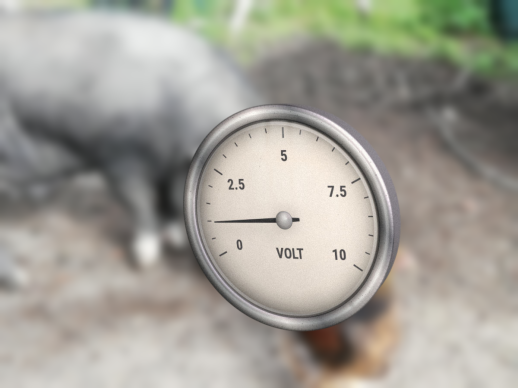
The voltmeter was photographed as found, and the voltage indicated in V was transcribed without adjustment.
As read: 1 V
